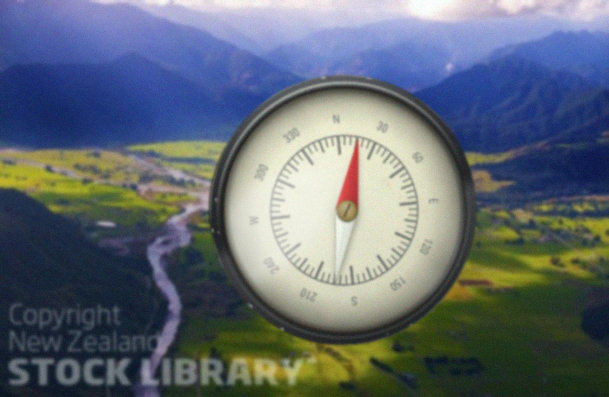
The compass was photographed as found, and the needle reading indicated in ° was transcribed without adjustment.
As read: 15 °
